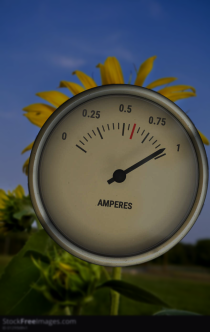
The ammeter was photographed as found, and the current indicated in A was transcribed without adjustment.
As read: 0.95 A
